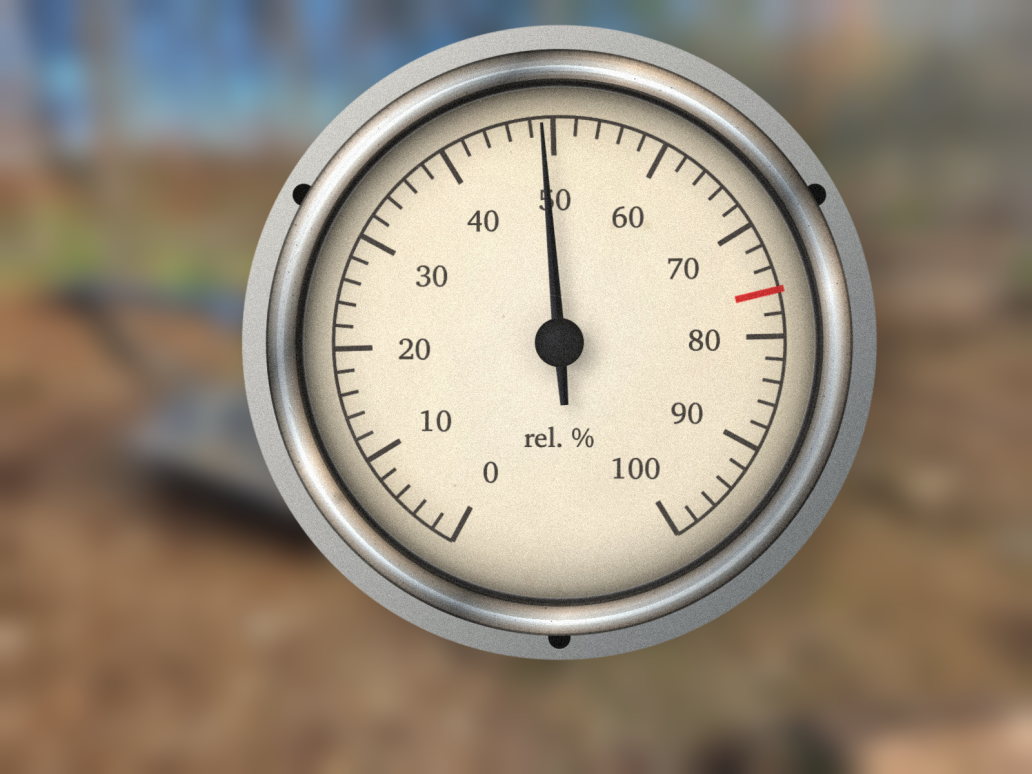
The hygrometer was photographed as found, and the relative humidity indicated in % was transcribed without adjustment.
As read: 49 %
